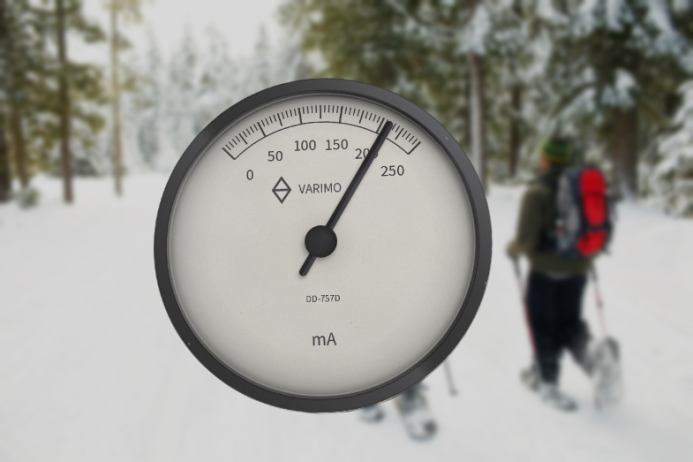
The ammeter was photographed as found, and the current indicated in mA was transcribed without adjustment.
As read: 210 mA
